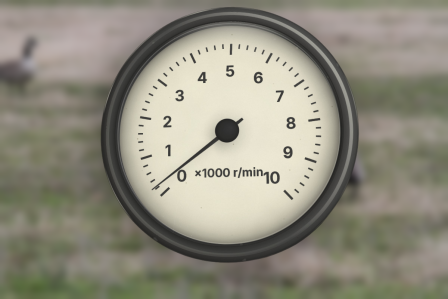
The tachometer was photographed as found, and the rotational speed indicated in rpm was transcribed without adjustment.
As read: 200 rpm
